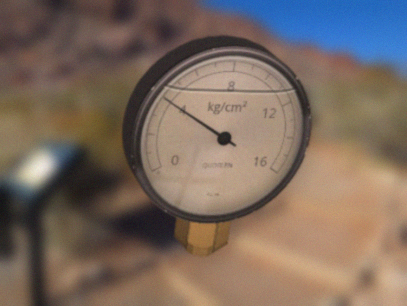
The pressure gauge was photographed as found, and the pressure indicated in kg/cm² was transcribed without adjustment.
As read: 4 kg/cm²
